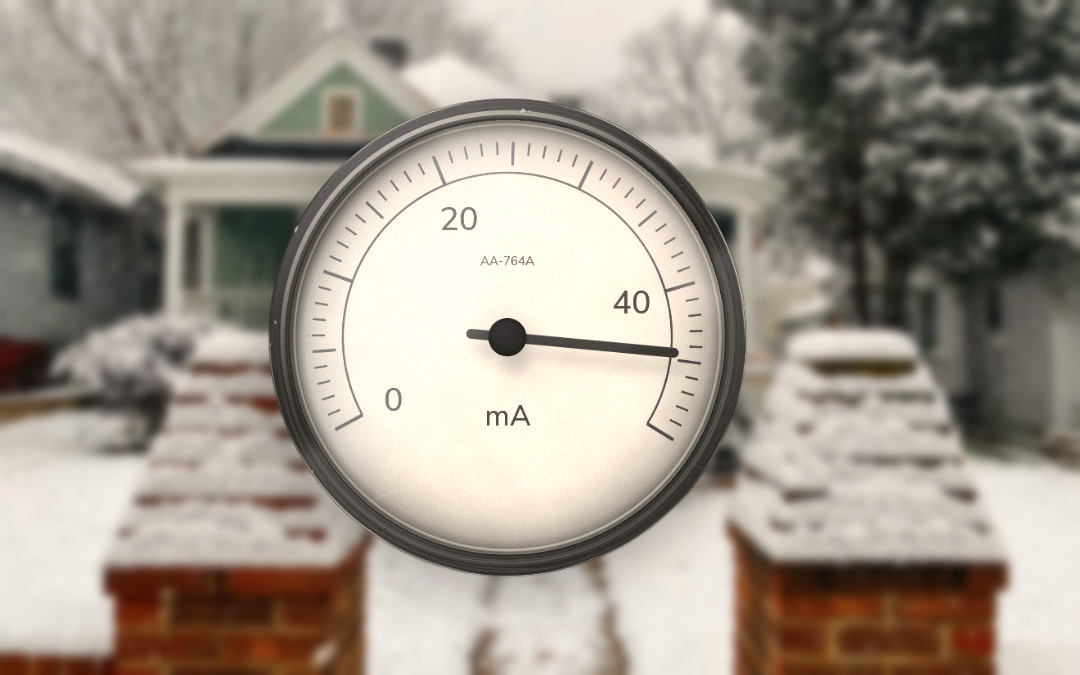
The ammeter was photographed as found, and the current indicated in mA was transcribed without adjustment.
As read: 44.5 mA
